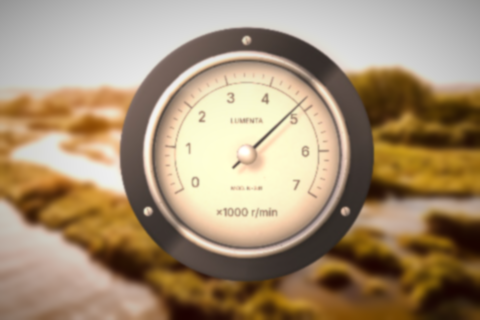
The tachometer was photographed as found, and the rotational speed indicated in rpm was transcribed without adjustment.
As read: 4800 rpm
